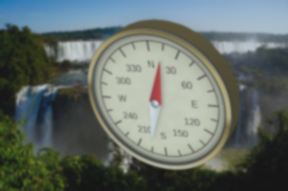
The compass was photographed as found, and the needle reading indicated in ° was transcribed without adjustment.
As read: 15 °
